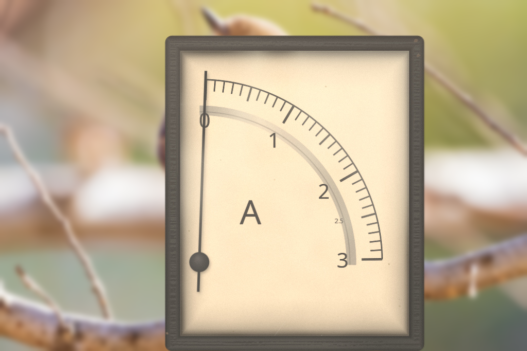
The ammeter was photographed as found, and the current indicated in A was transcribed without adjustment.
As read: 0 A
